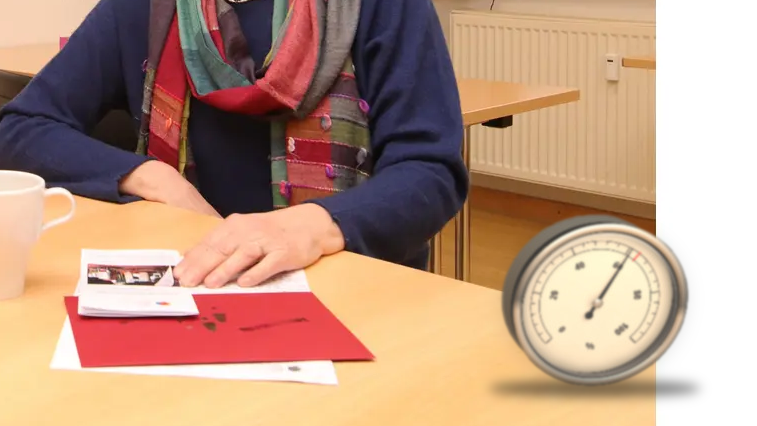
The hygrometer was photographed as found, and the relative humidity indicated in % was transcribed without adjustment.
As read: 60 %
